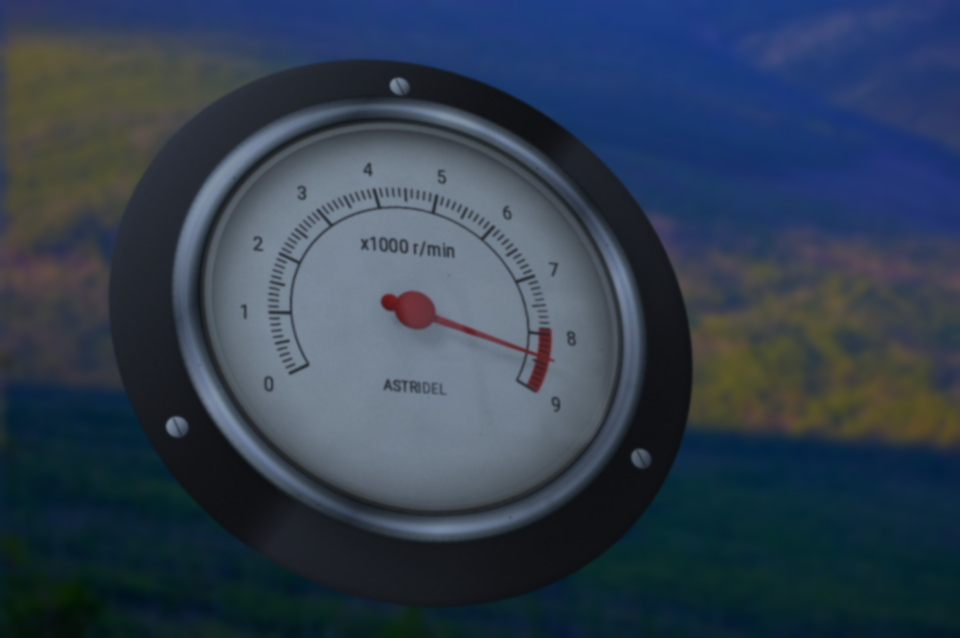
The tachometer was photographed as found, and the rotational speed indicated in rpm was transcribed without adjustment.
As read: 8500 rpm
